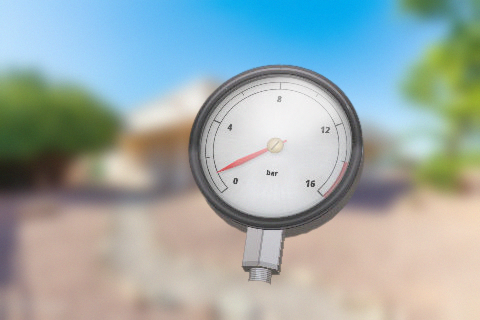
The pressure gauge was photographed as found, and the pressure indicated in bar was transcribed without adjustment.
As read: 1 bar
